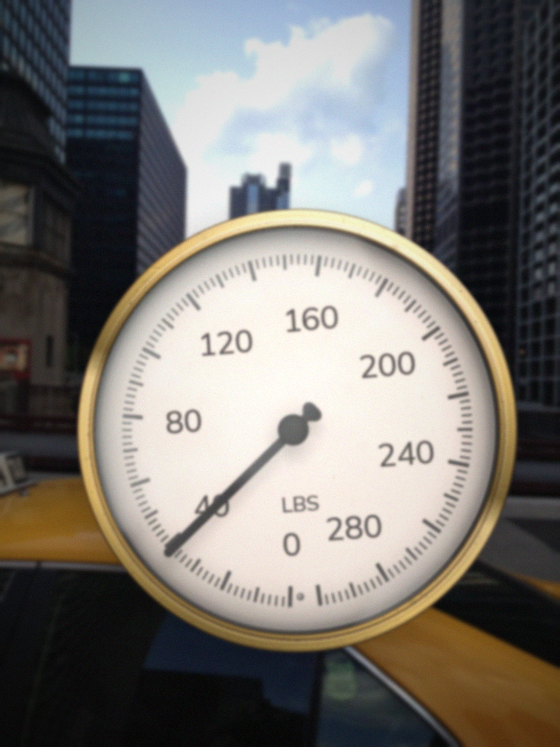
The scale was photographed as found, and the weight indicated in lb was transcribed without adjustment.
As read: 38 lb
